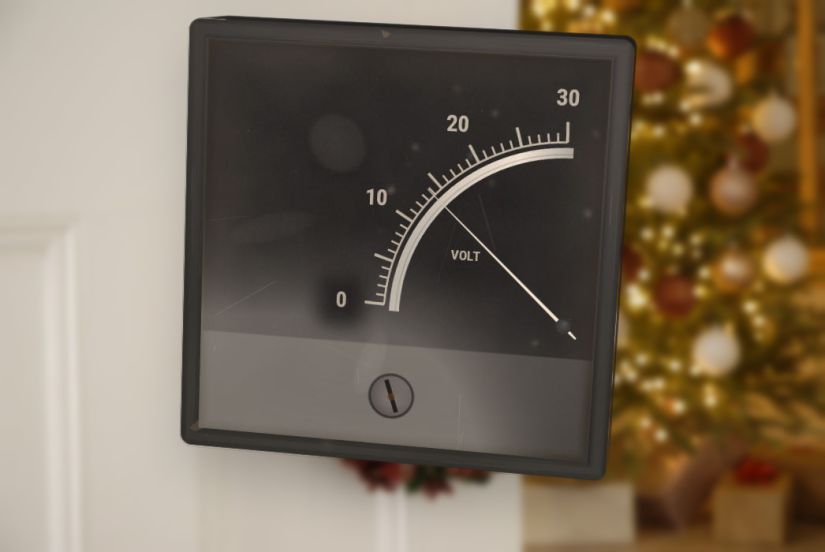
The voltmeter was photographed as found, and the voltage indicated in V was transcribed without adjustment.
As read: 14 V
